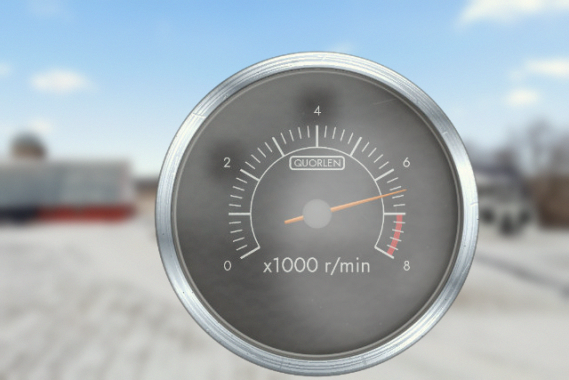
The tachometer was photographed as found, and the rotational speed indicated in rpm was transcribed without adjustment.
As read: 6500 rpm
